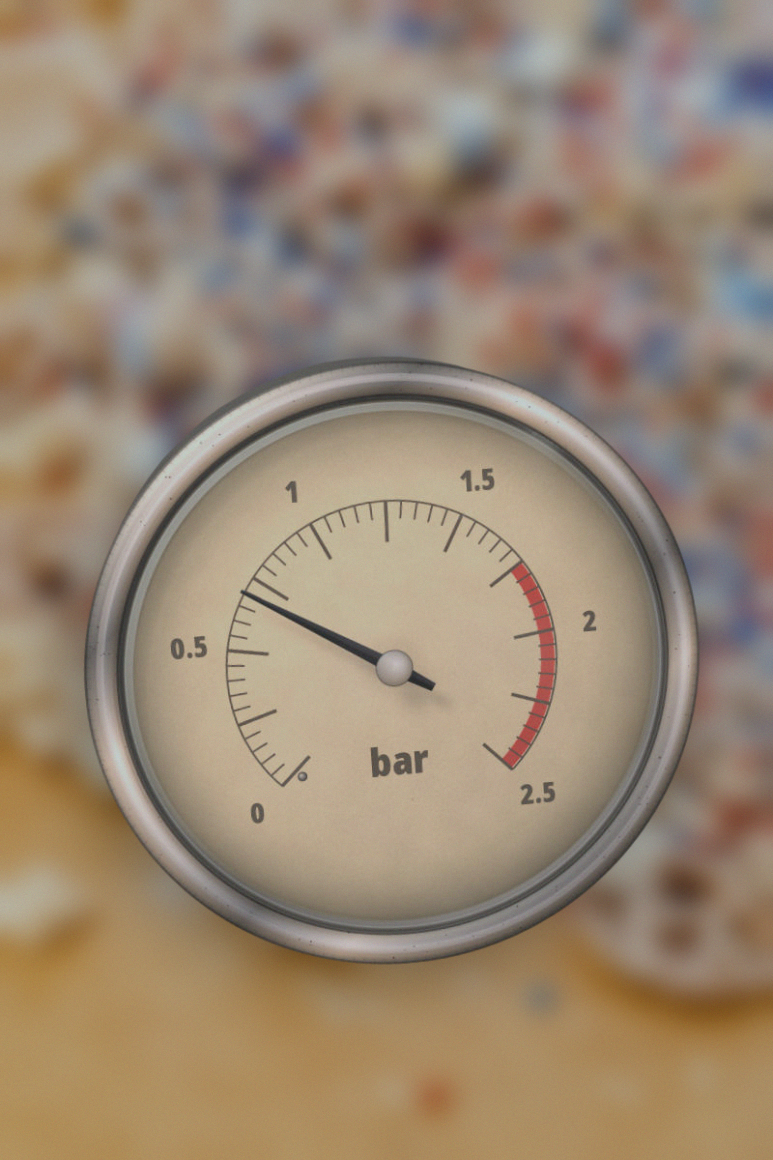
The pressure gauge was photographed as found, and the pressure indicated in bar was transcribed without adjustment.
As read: 0.7 bar
